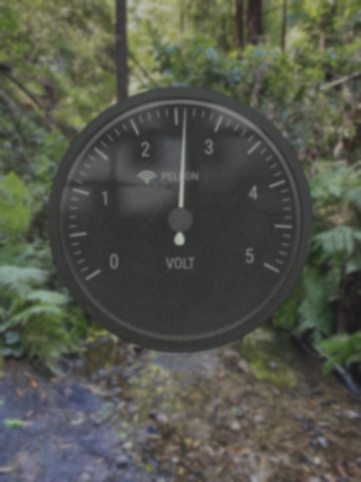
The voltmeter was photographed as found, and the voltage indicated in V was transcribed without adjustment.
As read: 2.6 V
